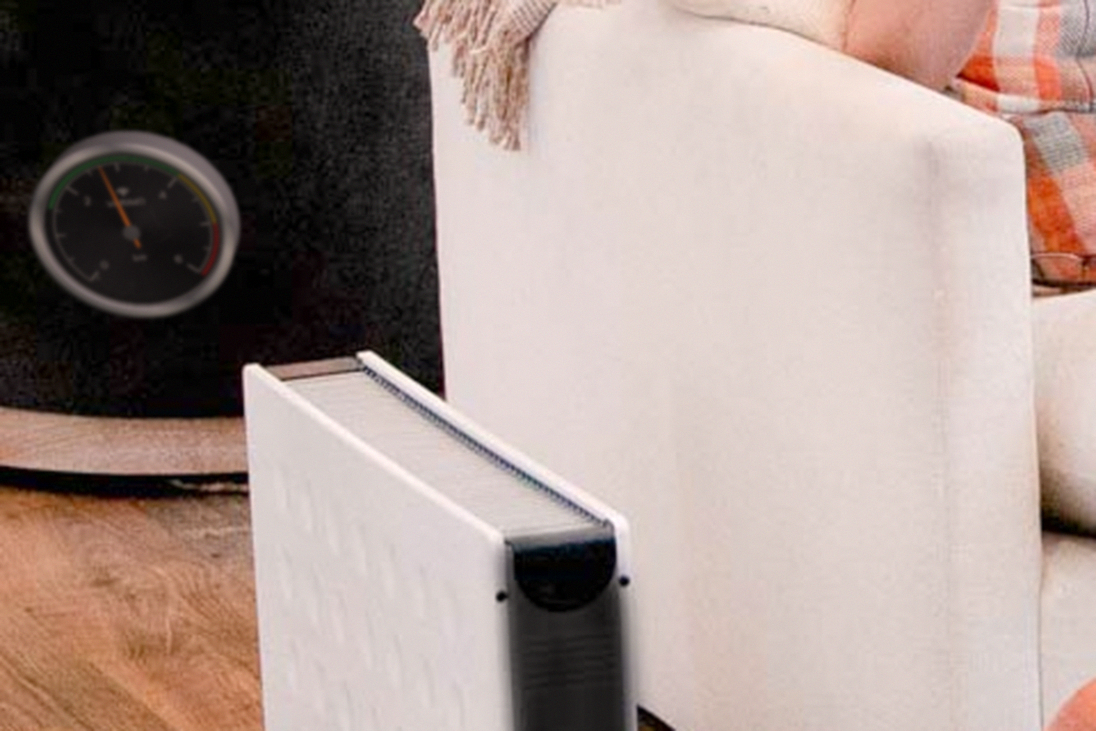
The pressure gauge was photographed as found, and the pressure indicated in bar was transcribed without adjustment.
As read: 2.75 bar
